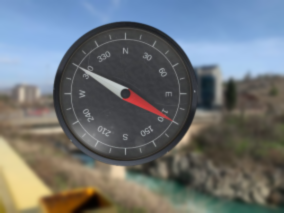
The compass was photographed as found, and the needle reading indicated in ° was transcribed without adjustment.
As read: 120 °
